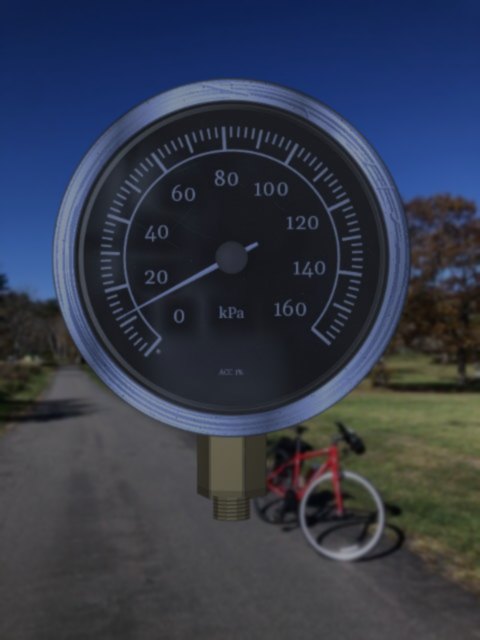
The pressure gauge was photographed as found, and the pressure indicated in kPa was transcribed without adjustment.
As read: 12 kPa
